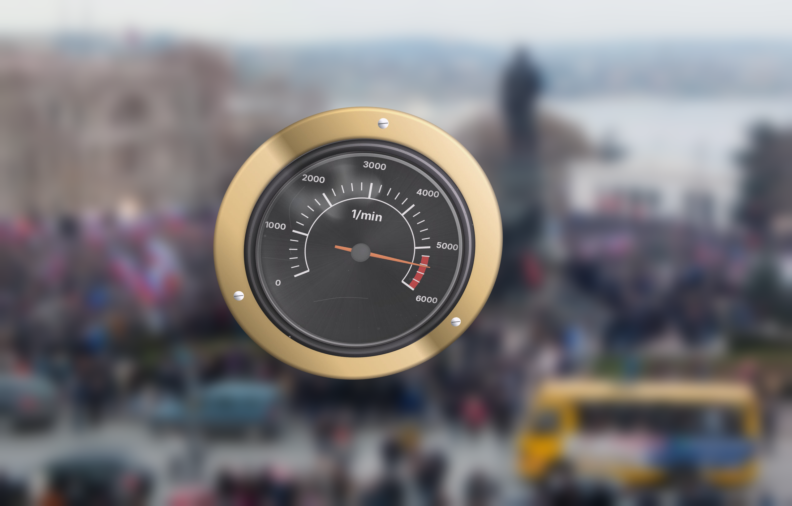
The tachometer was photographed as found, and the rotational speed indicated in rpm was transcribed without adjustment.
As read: 5400 rpm
